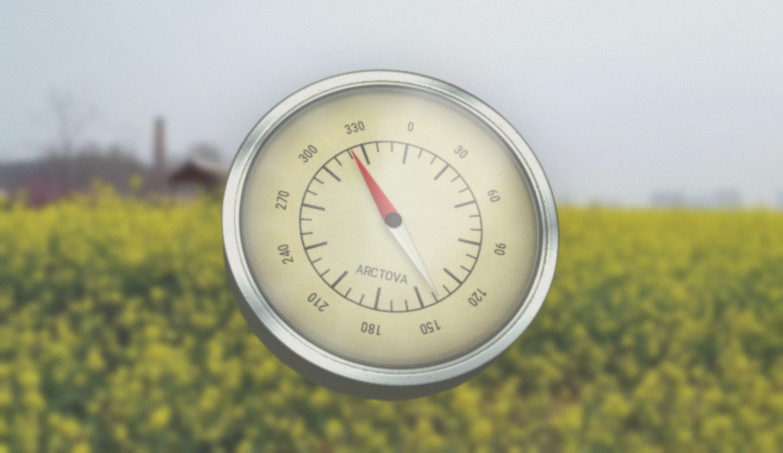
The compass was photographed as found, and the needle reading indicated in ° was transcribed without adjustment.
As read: 320 °
